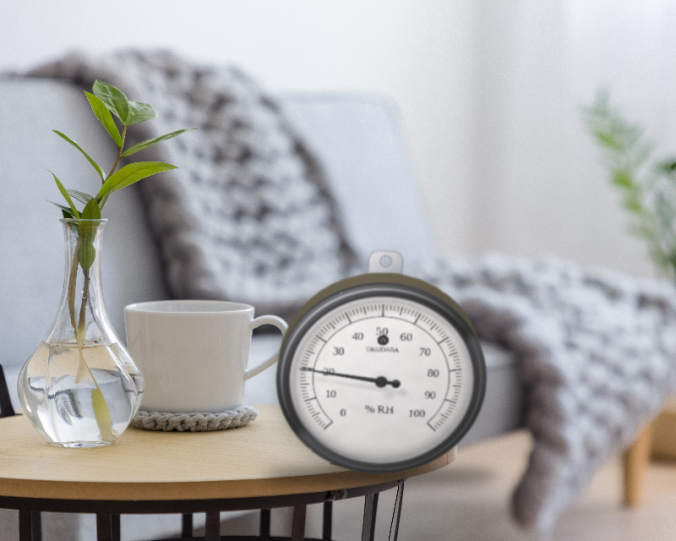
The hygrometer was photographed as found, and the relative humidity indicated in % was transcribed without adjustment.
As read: 20 %
